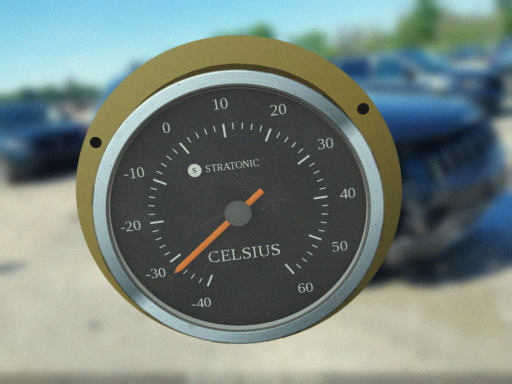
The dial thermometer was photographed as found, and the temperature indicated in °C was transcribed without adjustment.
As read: -32 °C
